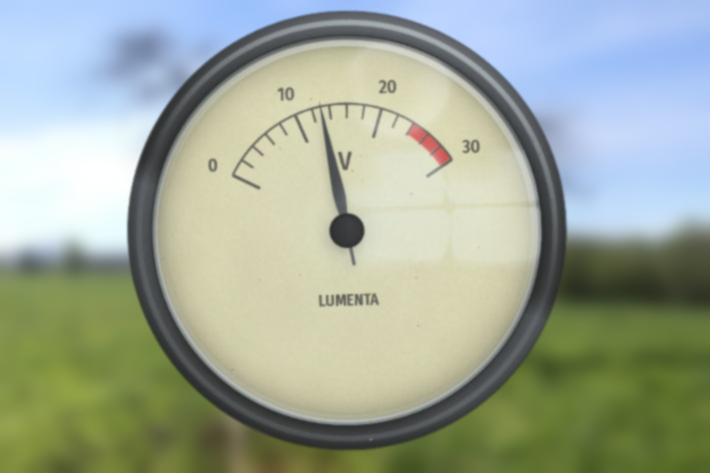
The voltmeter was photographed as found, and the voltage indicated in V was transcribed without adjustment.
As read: 13 V
